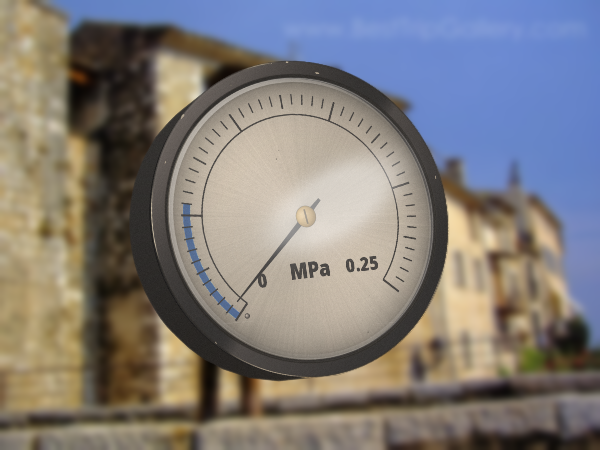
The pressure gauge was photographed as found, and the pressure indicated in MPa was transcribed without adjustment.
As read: 0.005 MPa
